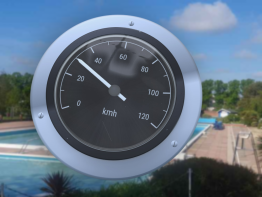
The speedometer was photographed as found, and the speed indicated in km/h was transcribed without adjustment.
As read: 30 km/h
